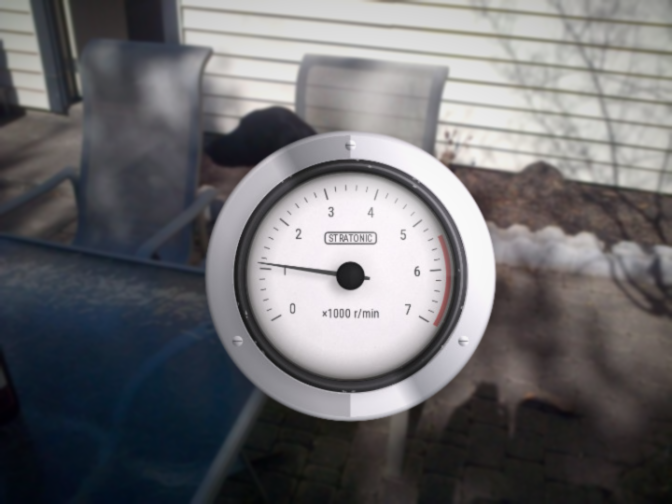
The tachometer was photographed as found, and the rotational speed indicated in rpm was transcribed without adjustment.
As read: 1100 rpm
